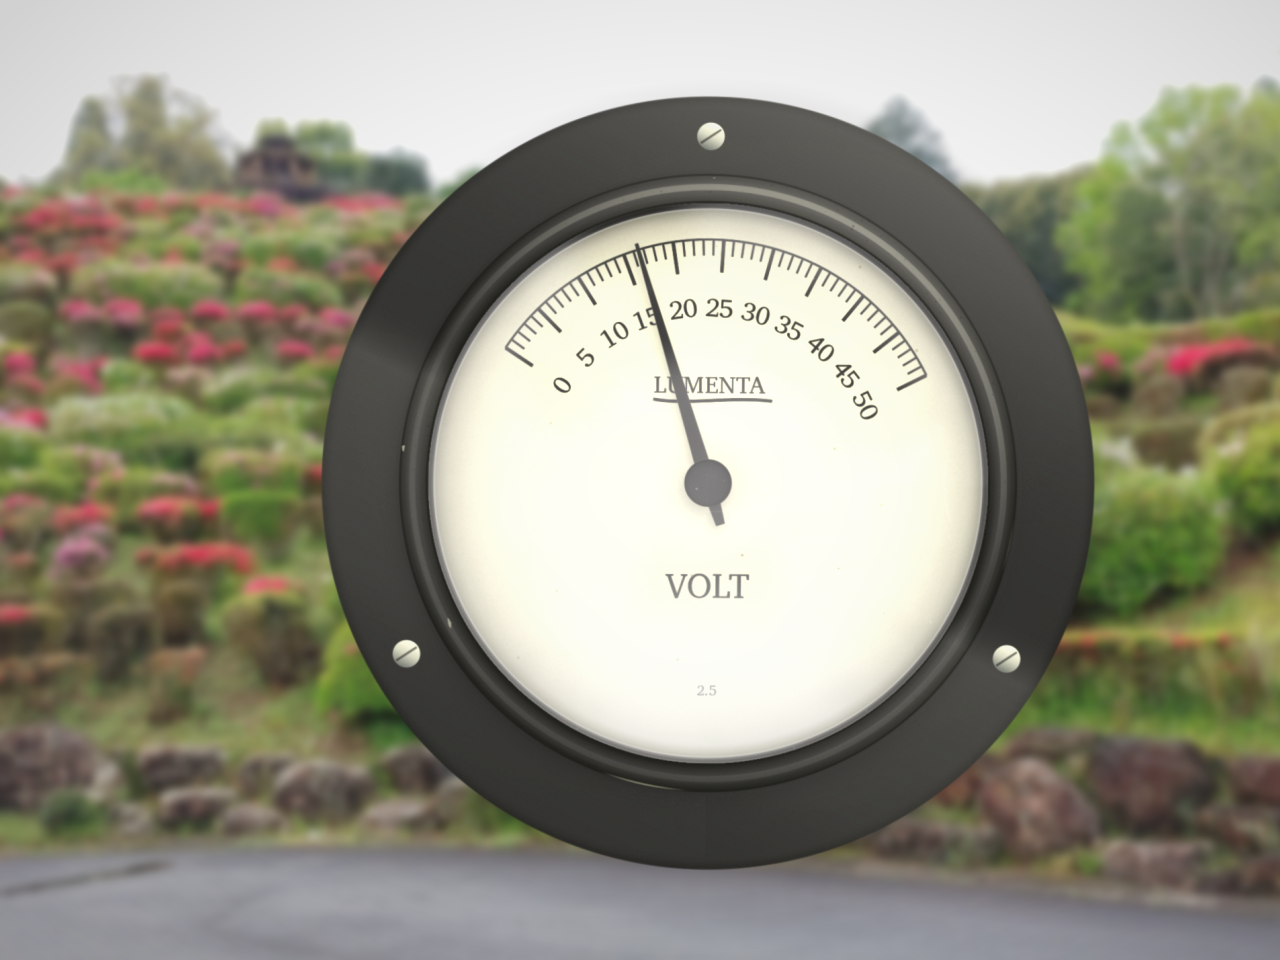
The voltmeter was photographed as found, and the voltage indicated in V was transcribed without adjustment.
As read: 16.5 V
